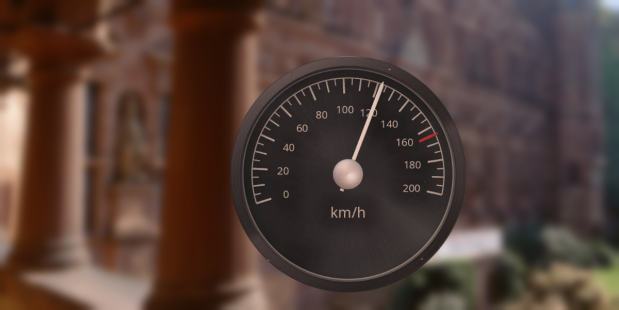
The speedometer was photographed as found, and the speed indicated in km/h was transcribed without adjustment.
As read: 122.5 km/h
